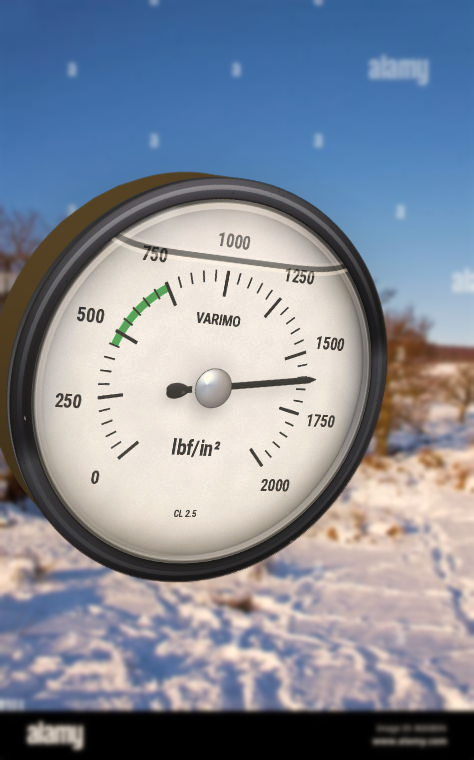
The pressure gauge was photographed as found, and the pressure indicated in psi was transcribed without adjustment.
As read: 1600 psi
